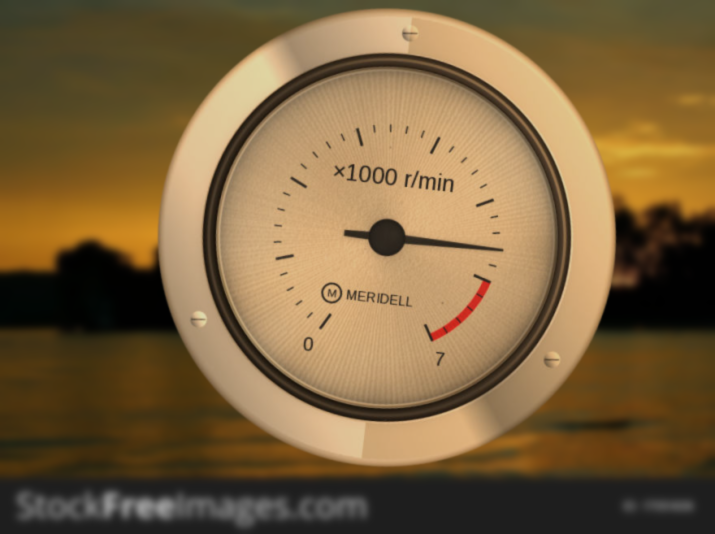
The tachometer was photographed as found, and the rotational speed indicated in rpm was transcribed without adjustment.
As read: 5600 rpm
